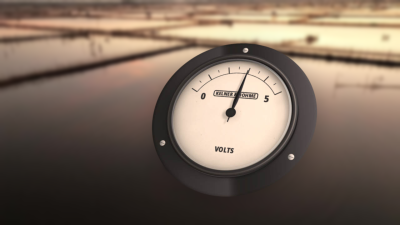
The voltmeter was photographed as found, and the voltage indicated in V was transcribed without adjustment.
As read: 3 V
